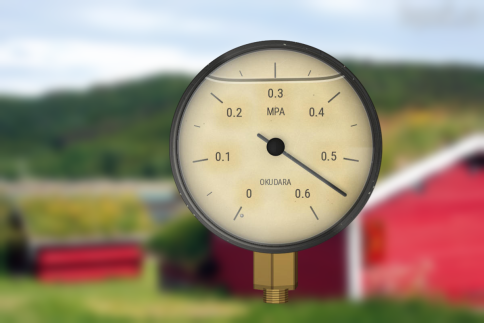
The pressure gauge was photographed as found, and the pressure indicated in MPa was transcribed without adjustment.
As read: 0.55 MPa
